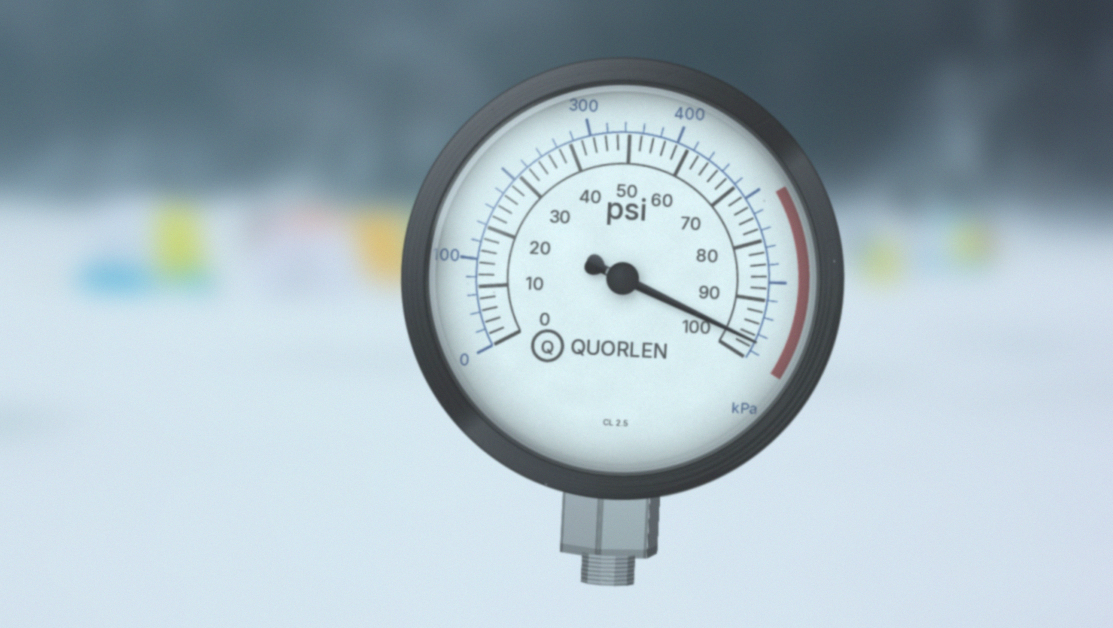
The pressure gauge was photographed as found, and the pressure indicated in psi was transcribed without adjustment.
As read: 97 psi
